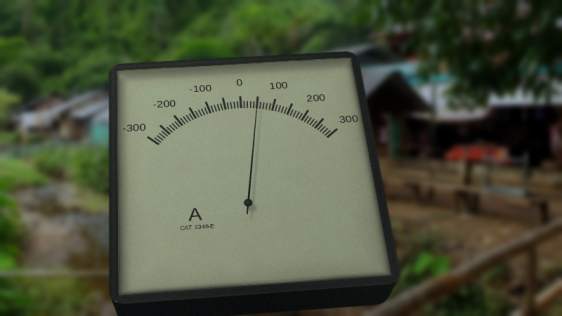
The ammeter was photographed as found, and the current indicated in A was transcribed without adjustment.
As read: 50 A
